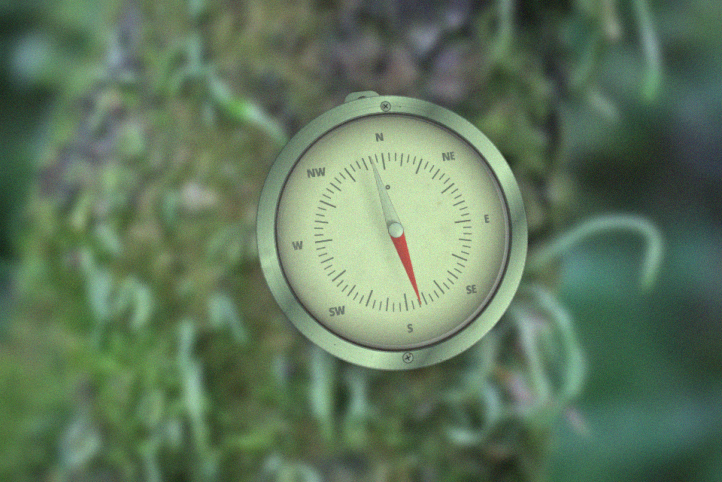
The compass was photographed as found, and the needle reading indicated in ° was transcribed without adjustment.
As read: 170 °
